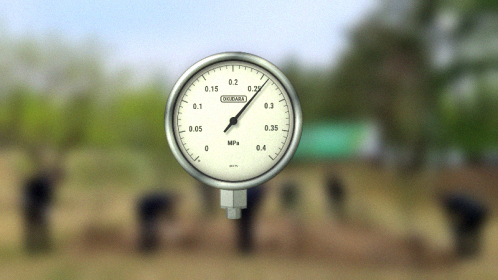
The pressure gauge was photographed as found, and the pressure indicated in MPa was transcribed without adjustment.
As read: 0.26 MPa
